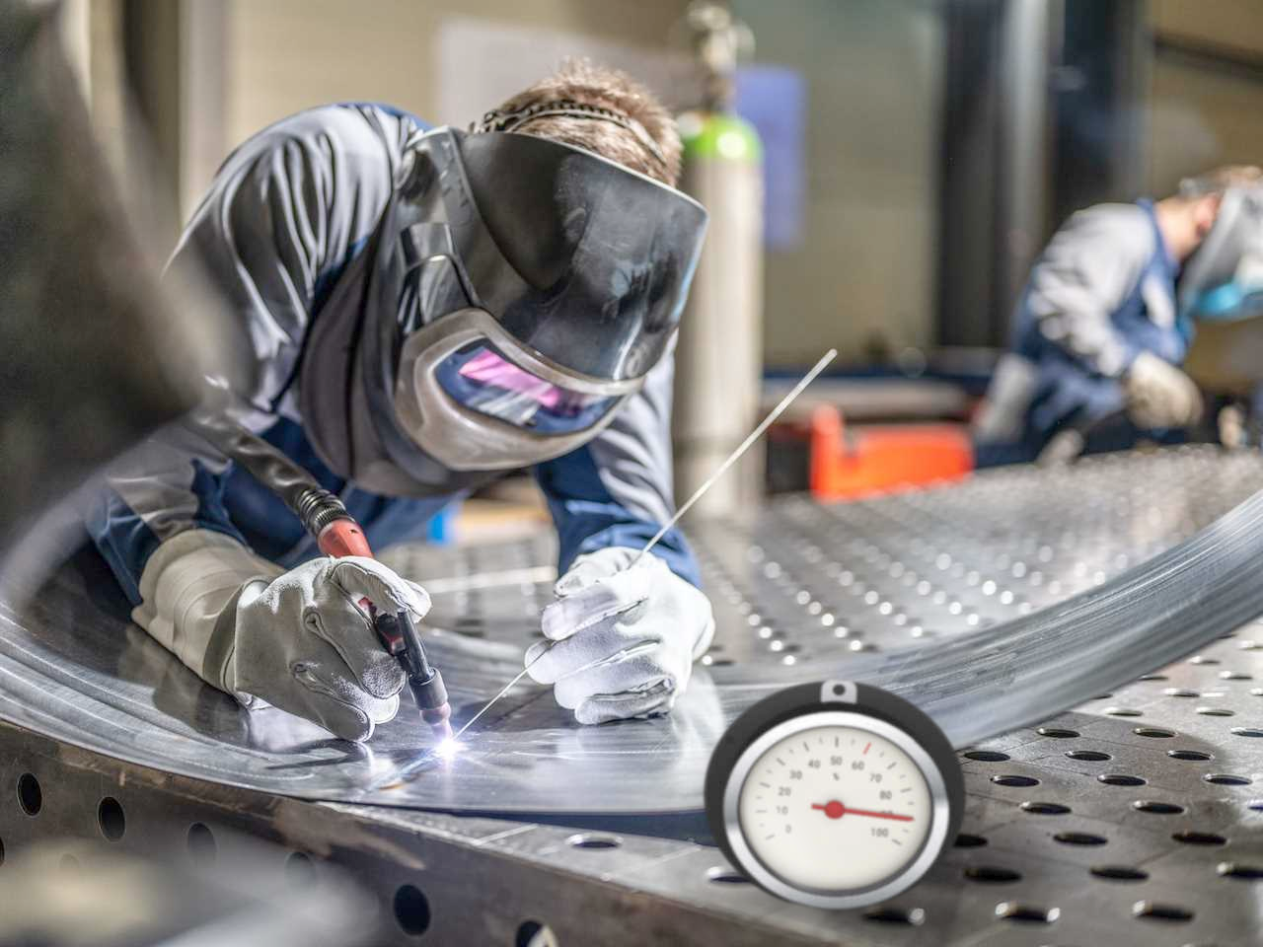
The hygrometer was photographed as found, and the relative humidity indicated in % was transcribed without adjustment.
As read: 90 %
